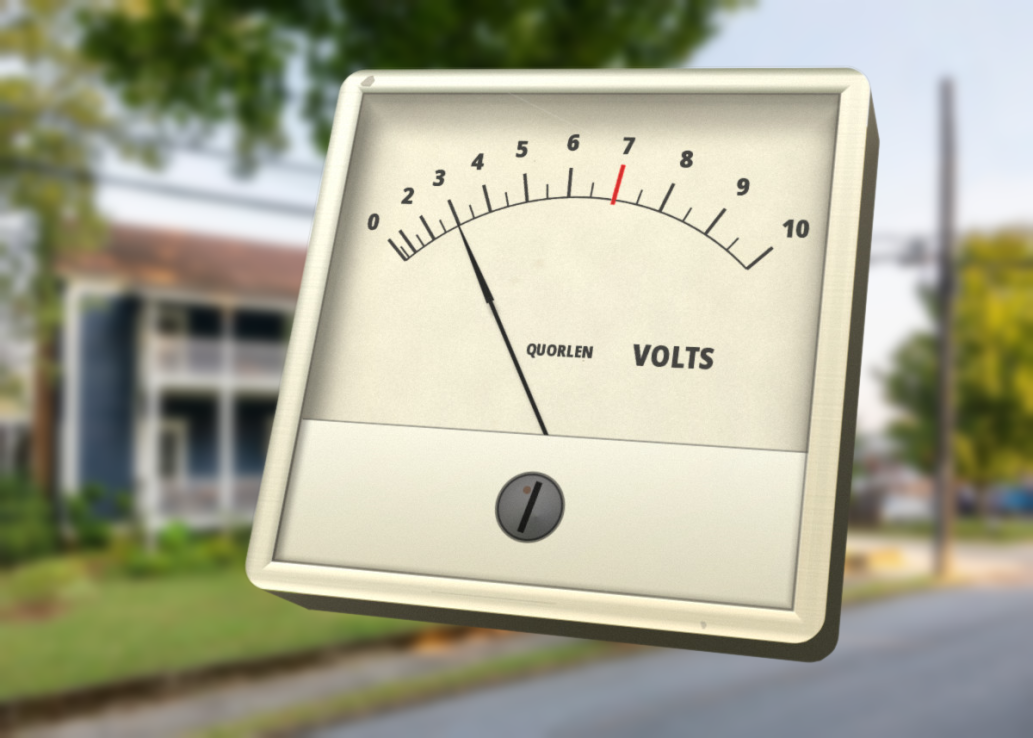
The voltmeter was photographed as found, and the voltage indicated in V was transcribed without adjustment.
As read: 3 V
